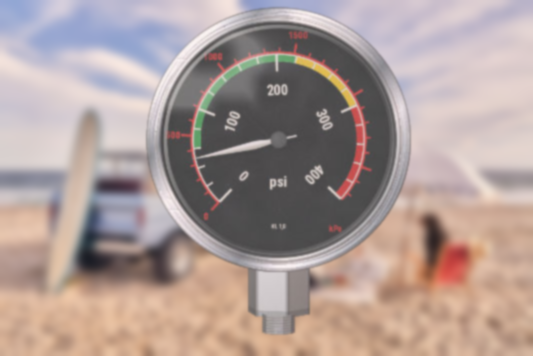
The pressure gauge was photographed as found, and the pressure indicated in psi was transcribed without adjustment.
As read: 50 psi
